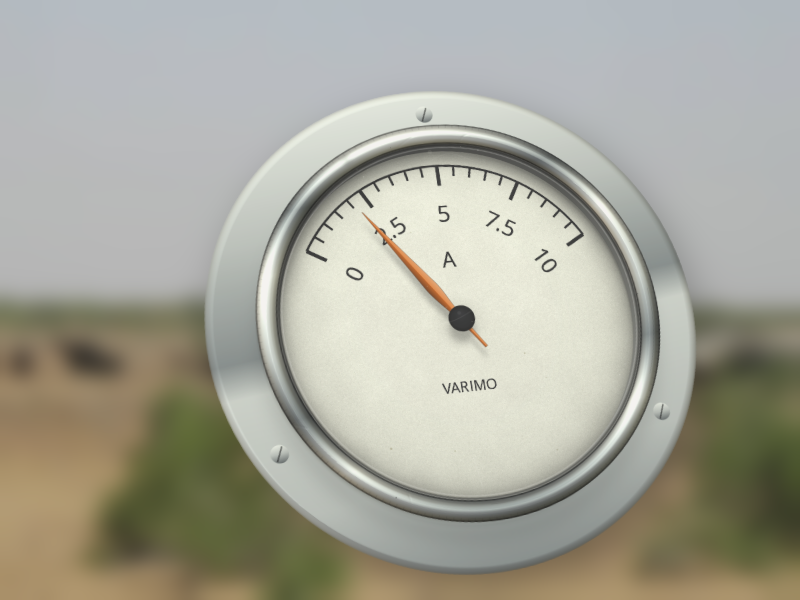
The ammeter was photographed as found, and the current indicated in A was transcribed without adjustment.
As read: 2 A
